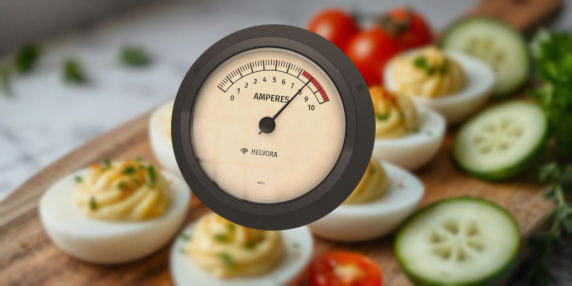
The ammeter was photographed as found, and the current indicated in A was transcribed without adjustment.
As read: 8 A
